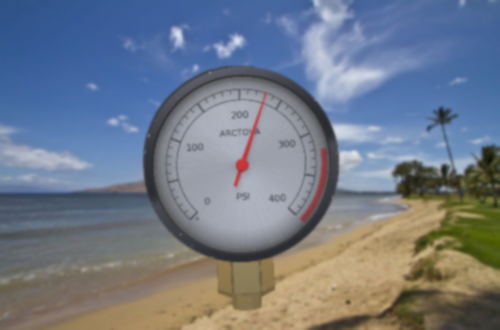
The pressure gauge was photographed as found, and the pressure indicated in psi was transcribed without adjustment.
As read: 230 psi
